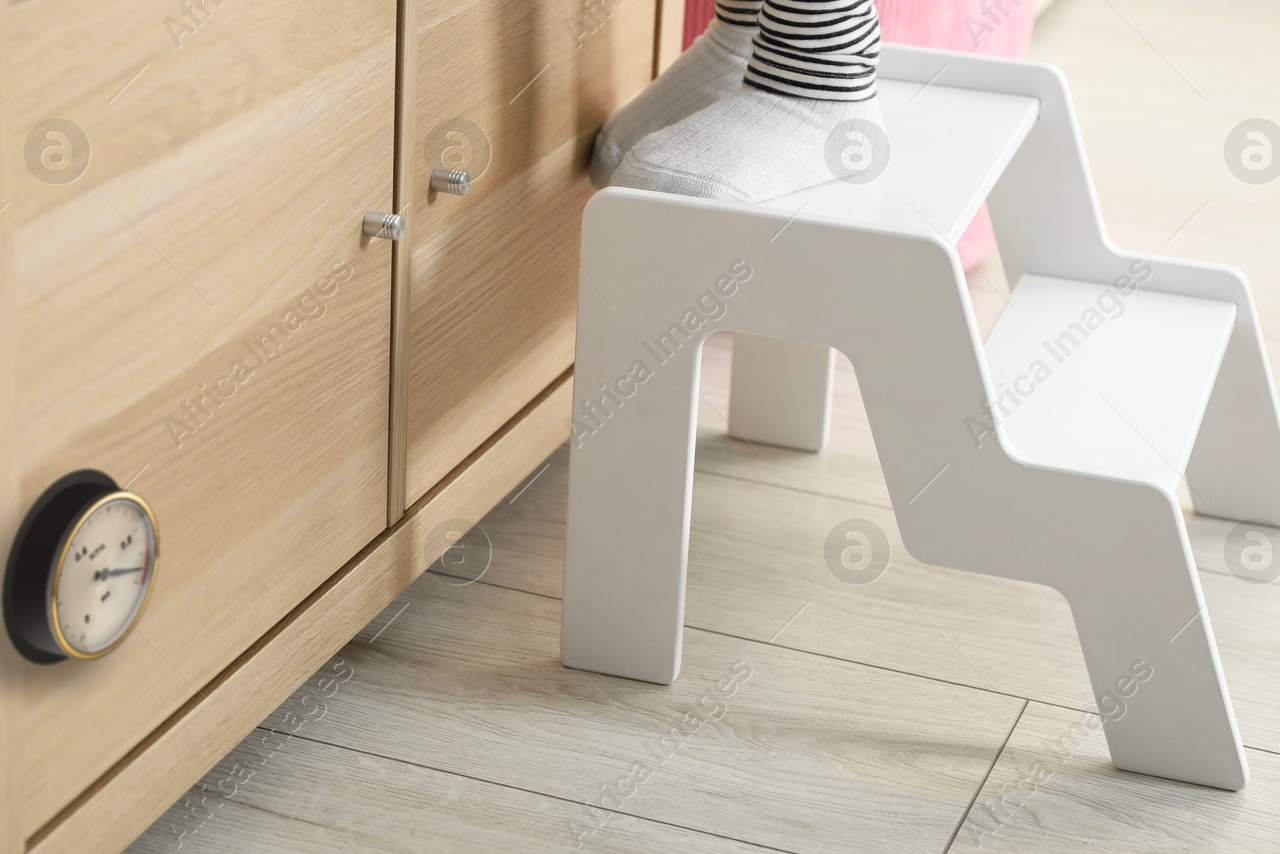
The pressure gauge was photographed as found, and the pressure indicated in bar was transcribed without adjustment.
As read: 0.95 bar
